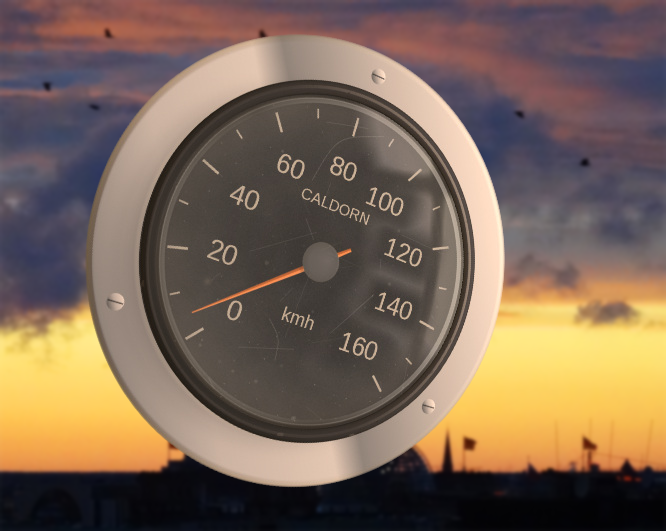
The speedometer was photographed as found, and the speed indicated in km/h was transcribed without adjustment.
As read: 5 km/h
